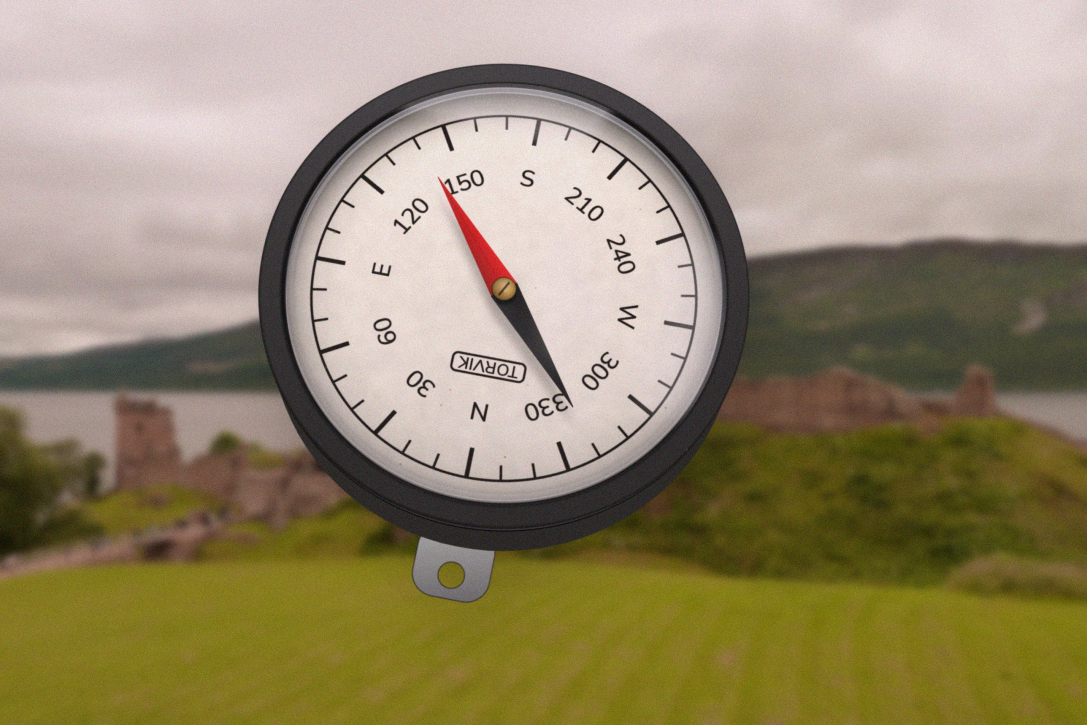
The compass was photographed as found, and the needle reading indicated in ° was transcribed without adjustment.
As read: 140 °
